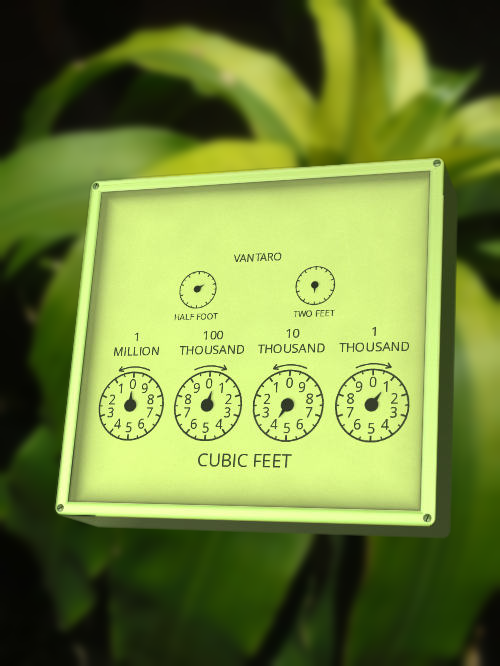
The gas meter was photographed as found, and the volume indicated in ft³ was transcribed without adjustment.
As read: 4100 ft³
